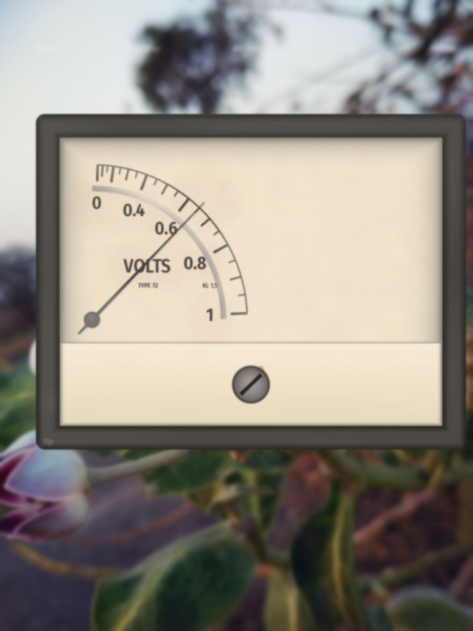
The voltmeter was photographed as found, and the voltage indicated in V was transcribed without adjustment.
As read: 0.65 V
